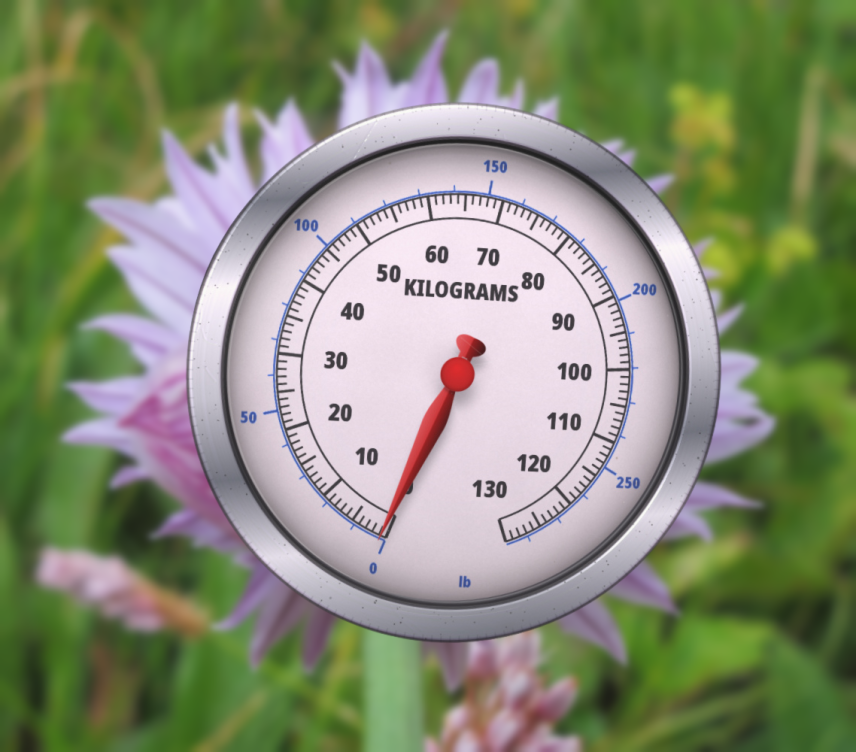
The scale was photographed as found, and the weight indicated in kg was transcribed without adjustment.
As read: 1 kg
